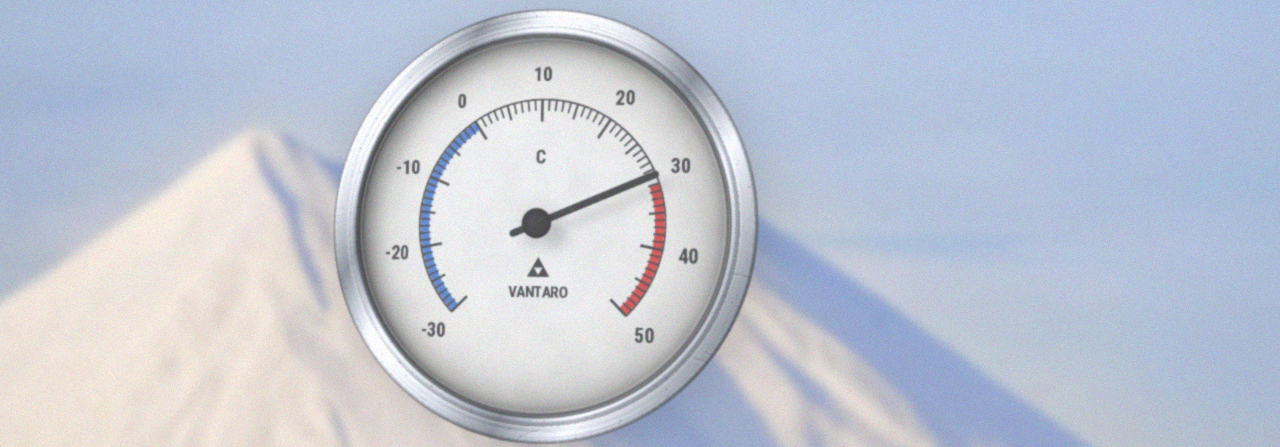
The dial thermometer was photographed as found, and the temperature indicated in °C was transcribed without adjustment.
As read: 30 °C
